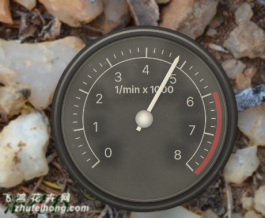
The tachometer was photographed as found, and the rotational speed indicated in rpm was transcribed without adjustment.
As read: 4800 rpm
